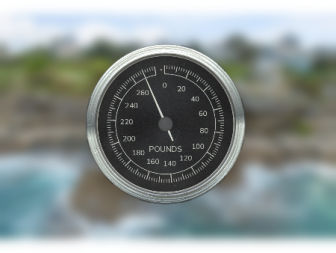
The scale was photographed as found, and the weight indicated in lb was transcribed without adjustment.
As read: 270 lb
